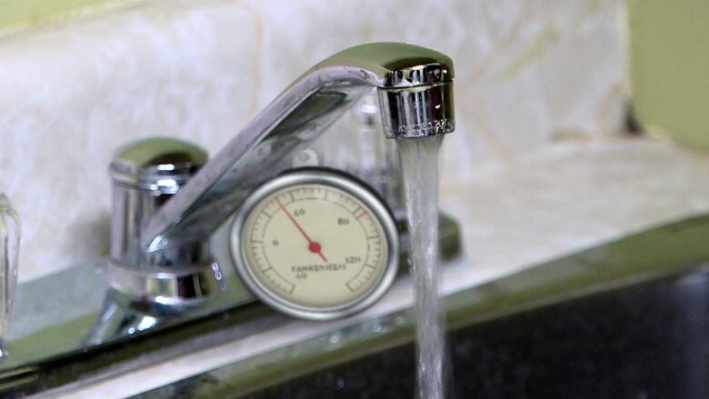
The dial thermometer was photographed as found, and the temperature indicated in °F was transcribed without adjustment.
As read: 32 °F
